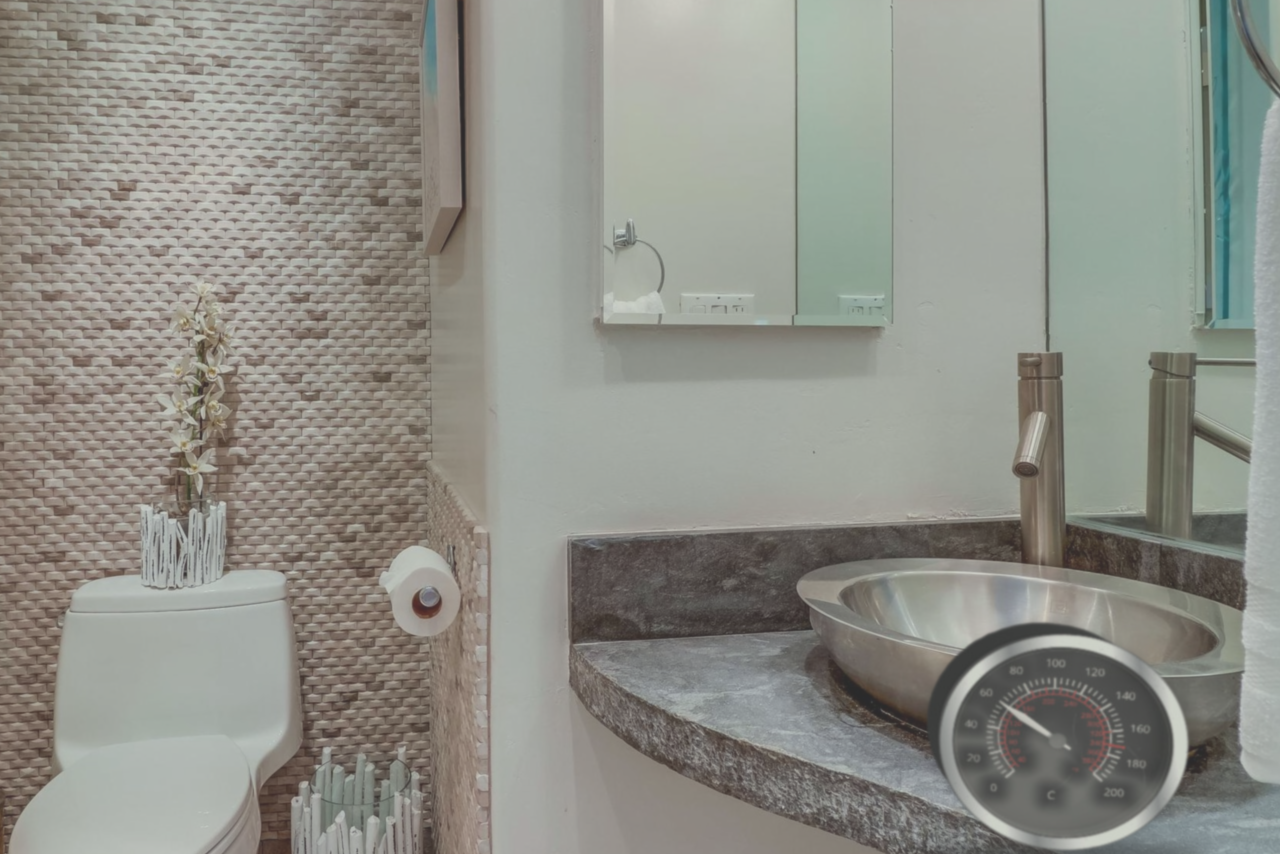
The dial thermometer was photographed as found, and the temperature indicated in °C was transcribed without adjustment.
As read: 60 °C
